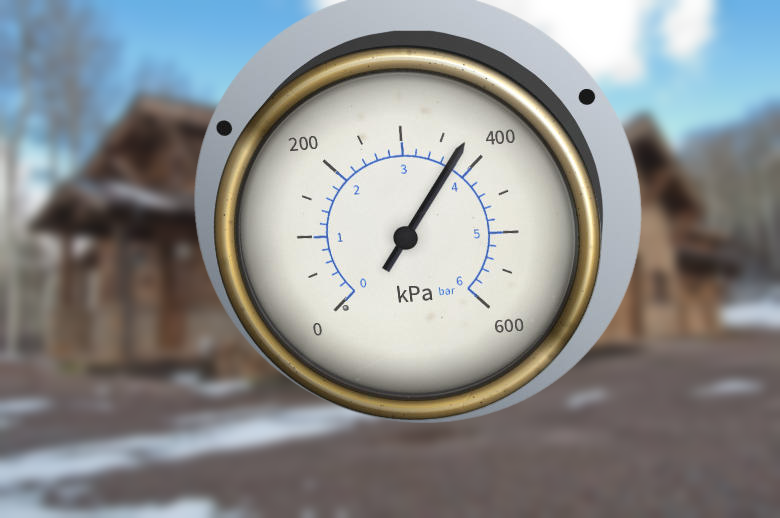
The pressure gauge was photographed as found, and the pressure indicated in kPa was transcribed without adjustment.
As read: 375 kPa
